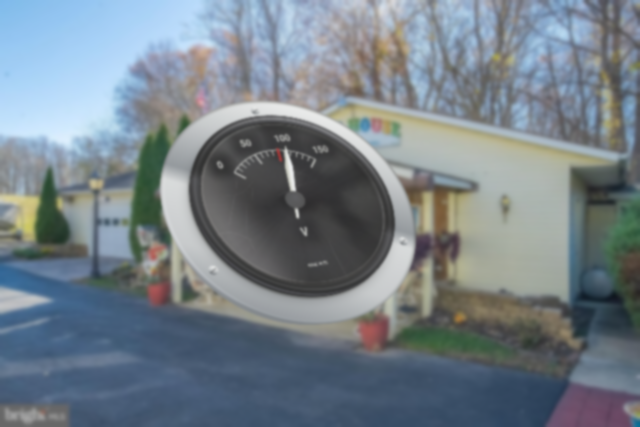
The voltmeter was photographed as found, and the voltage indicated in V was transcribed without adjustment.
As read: 100 V
